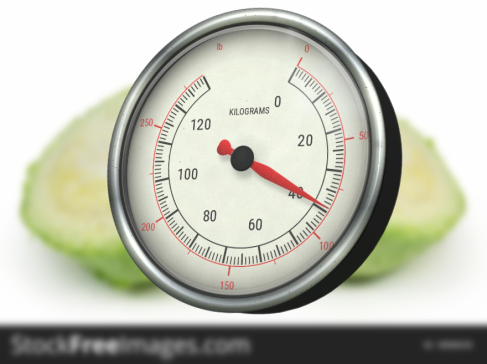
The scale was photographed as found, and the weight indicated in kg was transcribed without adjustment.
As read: 39 kg
